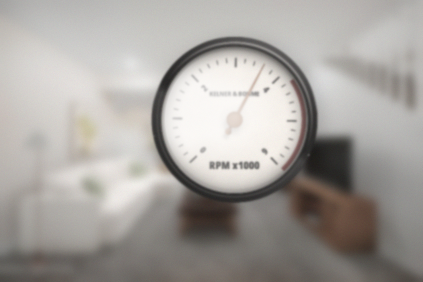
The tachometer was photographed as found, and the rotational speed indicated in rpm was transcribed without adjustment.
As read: 3600 rpm
